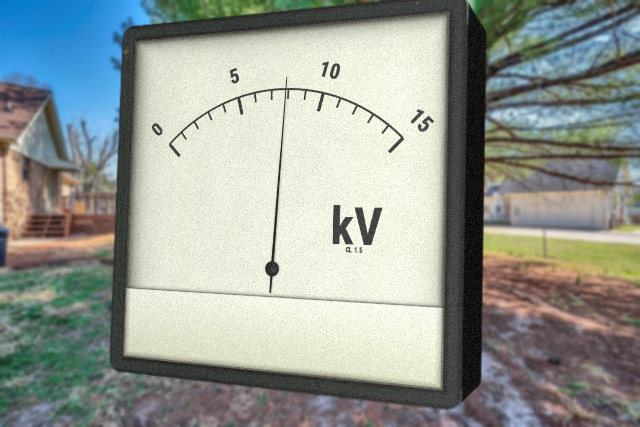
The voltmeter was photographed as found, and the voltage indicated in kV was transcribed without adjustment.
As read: 8 kV
